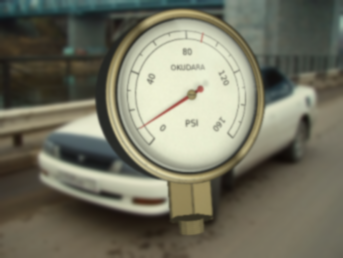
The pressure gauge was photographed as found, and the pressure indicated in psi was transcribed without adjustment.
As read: 10 psi
